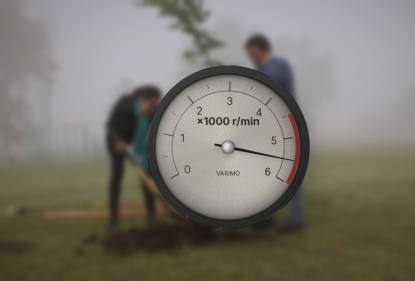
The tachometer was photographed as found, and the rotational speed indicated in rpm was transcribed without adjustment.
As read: 5500 rpm
